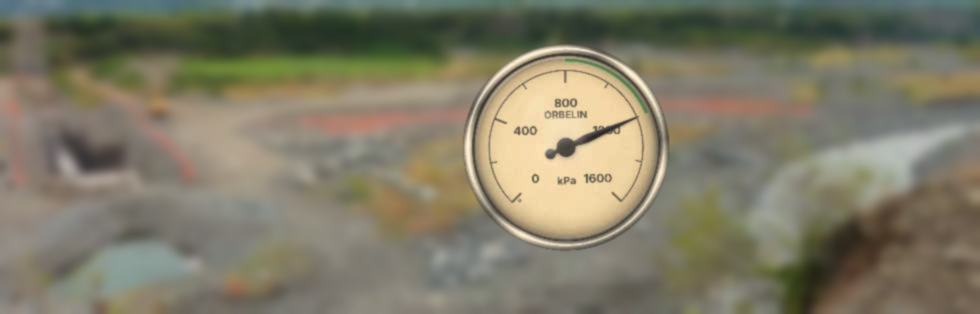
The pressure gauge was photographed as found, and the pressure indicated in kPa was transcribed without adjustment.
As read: 1200 kPa
